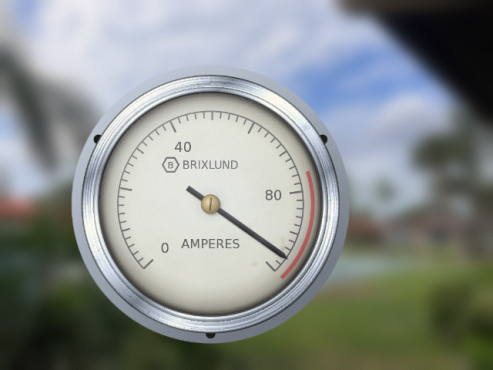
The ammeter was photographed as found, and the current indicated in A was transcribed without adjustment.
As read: 96 A
